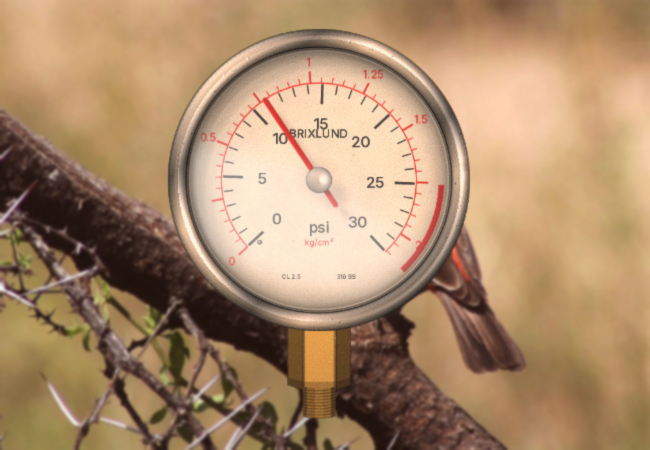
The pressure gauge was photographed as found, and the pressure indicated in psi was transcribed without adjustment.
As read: 11 psi
